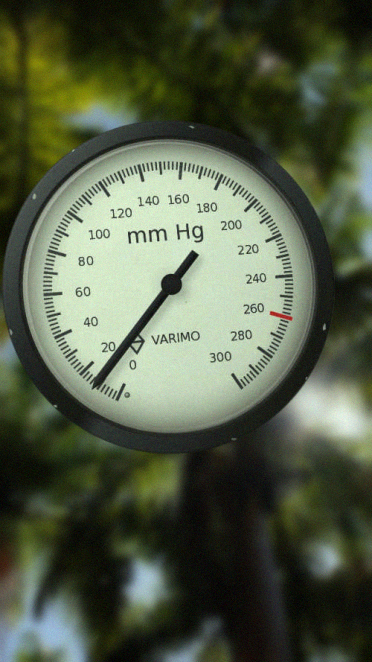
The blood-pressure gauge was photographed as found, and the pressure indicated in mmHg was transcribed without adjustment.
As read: 12 mmHg
